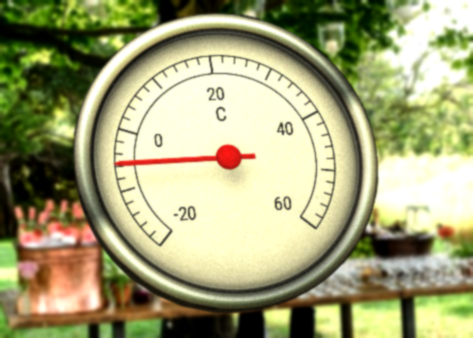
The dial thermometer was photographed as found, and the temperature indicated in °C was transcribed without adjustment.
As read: -6 °C
